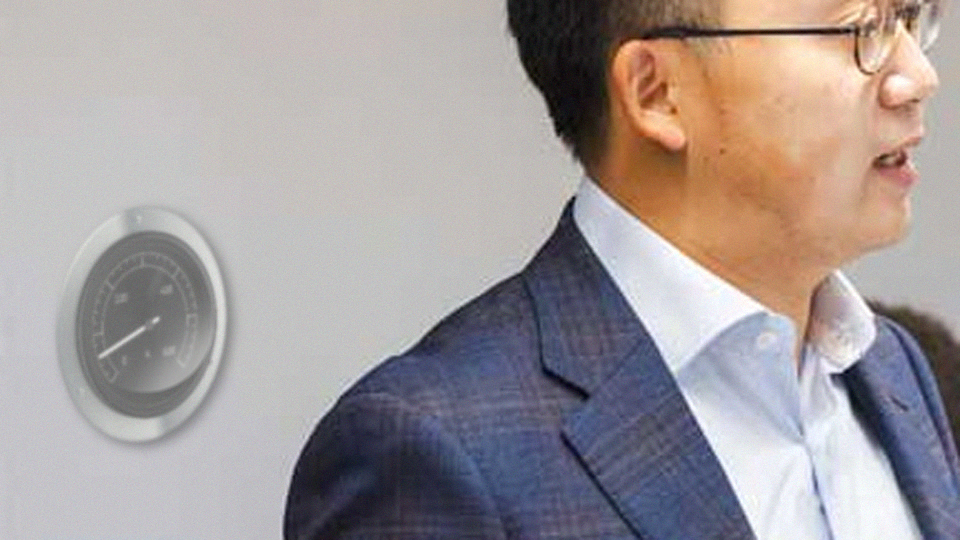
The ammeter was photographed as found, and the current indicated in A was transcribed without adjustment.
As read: 60 A
